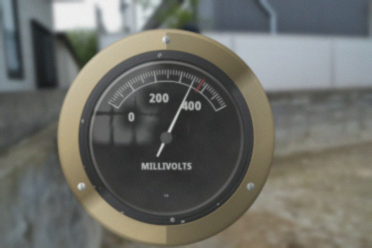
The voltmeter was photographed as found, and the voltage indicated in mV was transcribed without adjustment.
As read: 350 mV
